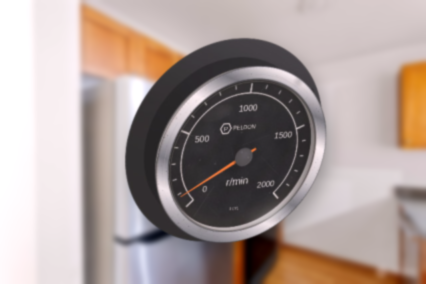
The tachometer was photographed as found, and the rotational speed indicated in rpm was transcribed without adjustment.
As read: 100 rpm
